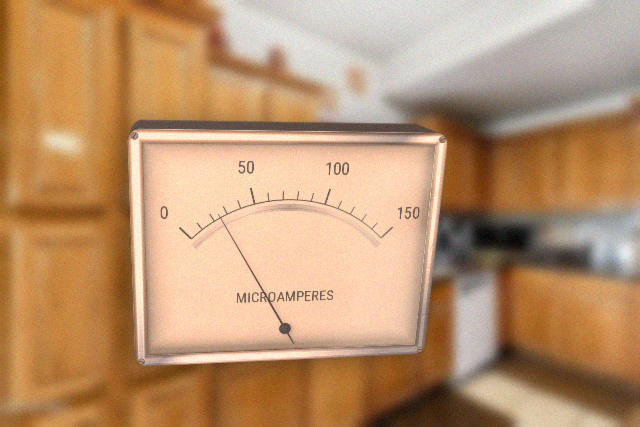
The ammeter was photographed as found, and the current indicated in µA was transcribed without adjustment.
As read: 25 µA
